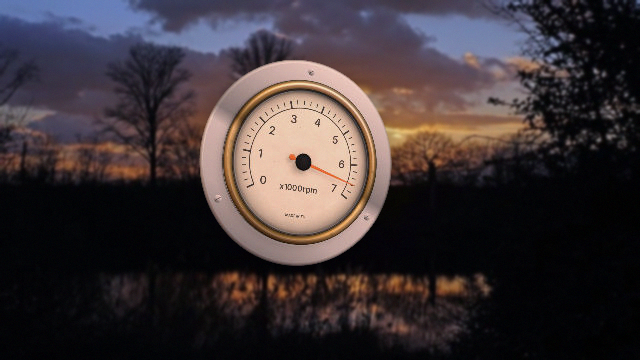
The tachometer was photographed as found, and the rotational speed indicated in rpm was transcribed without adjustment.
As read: 6600 rpm
